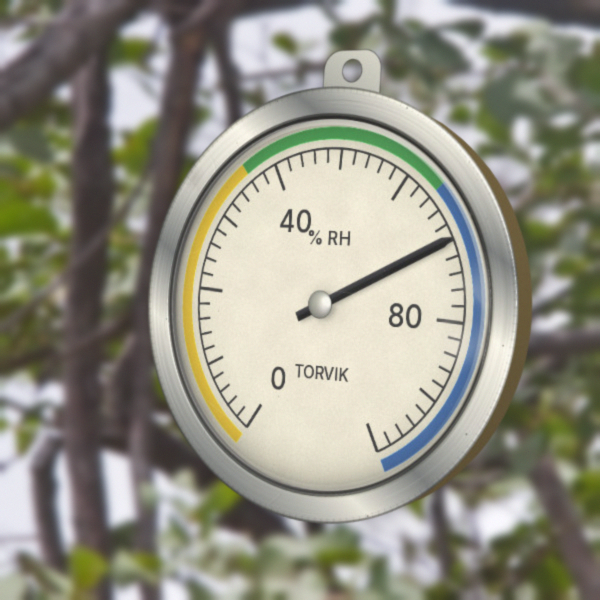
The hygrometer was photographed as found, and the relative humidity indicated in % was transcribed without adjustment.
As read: 70 %
